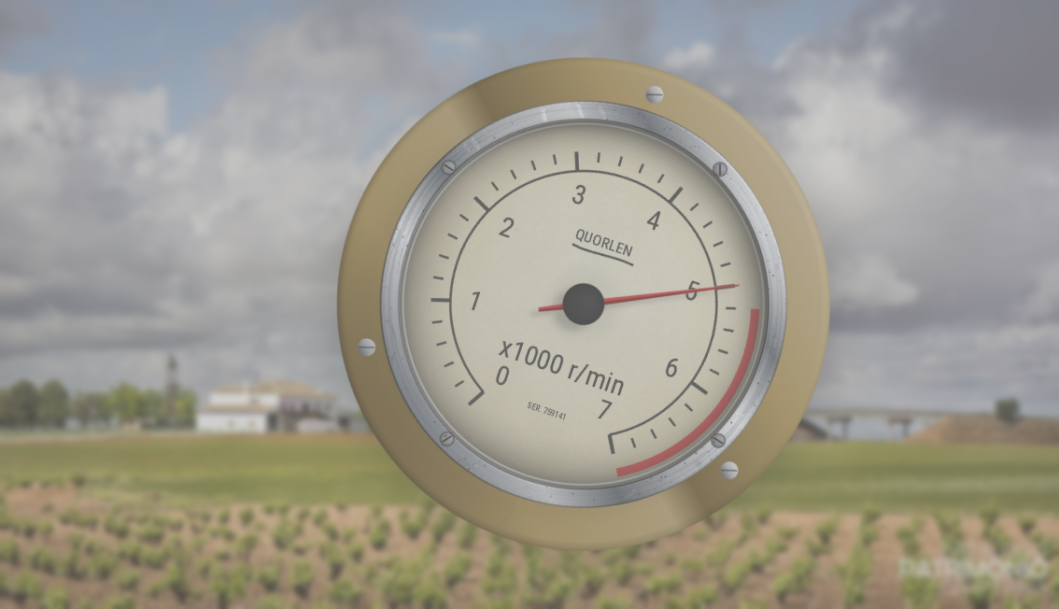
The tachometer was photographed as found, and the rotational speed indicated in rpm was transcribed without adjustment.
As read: 5000 rpm
